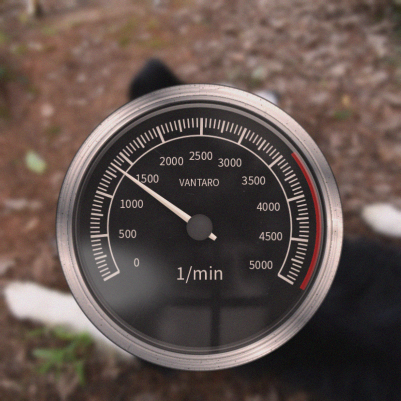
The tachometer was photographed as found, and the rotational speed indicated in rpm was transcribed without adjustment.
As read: 1350 rpm
